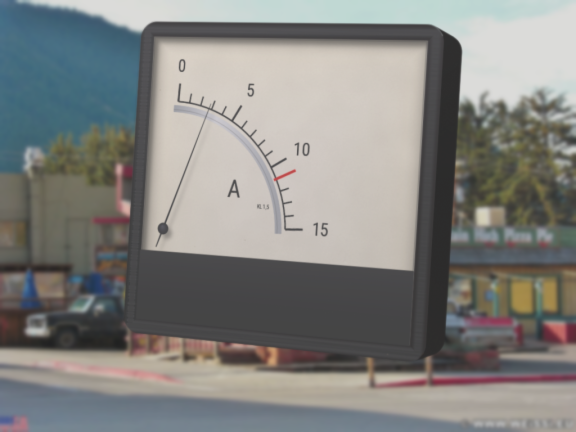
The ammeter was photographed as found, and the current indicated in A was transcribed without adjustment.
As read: 3 A
